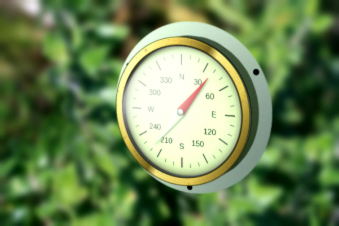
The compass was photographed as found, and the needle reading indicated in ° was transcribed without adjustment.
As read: 40 °
